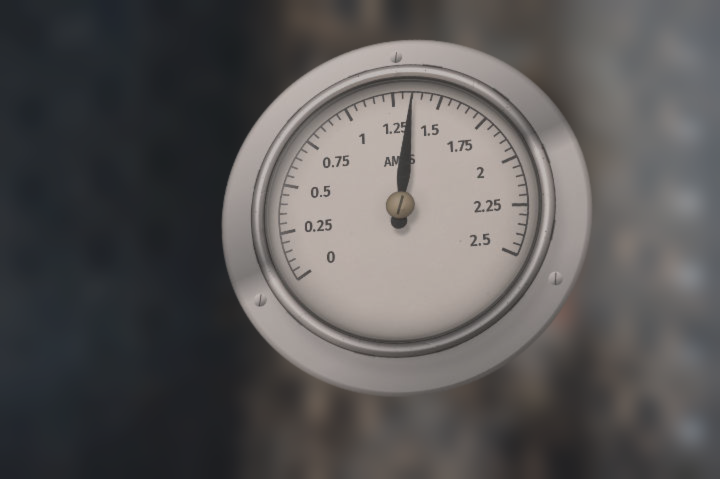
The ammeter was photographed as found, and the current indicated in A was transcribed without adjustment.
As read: 1.35 A
